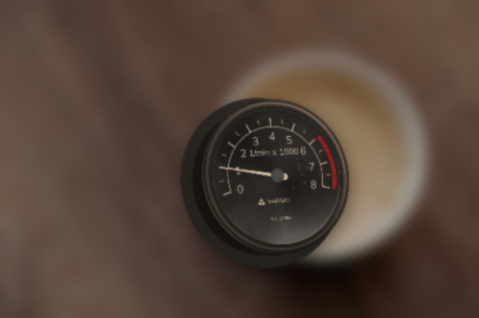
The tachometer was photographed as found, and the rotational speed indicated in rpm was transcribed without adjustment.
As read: 1000 rpm
